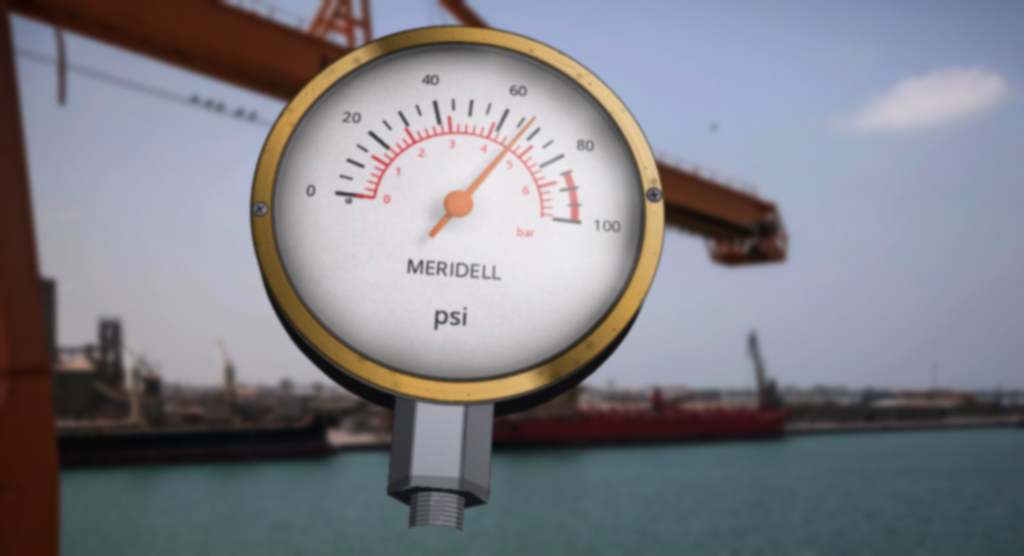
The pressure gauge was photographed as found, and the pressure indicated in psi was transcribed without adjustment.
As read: 67.5 psi
